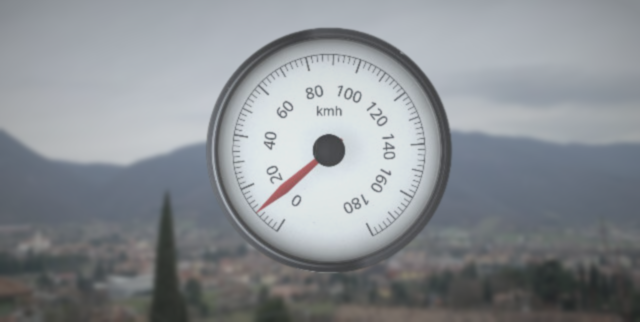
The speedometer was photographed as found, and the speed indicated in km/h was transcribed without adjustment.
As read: 10 km/h
